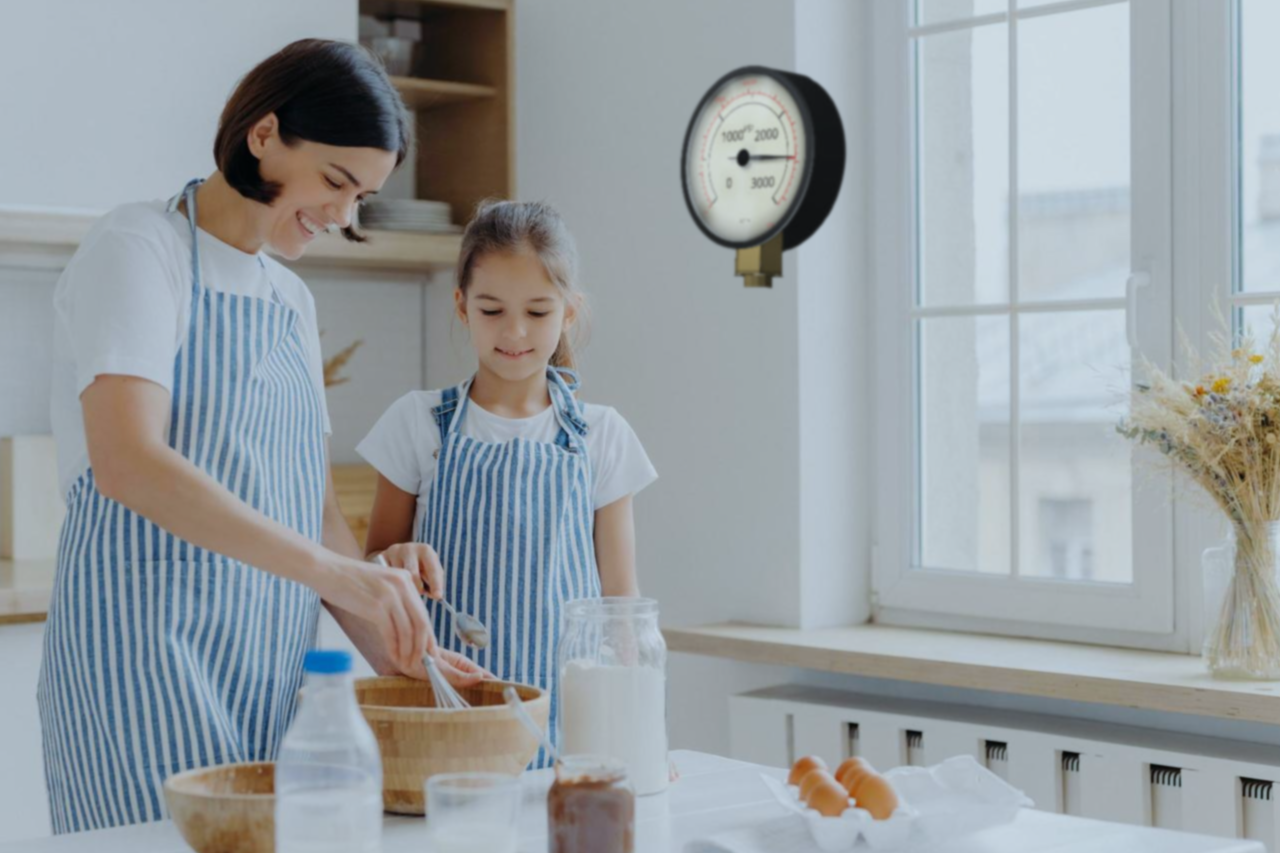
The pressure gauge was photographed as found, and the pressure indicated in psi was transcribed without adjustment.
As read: 2500 psi
